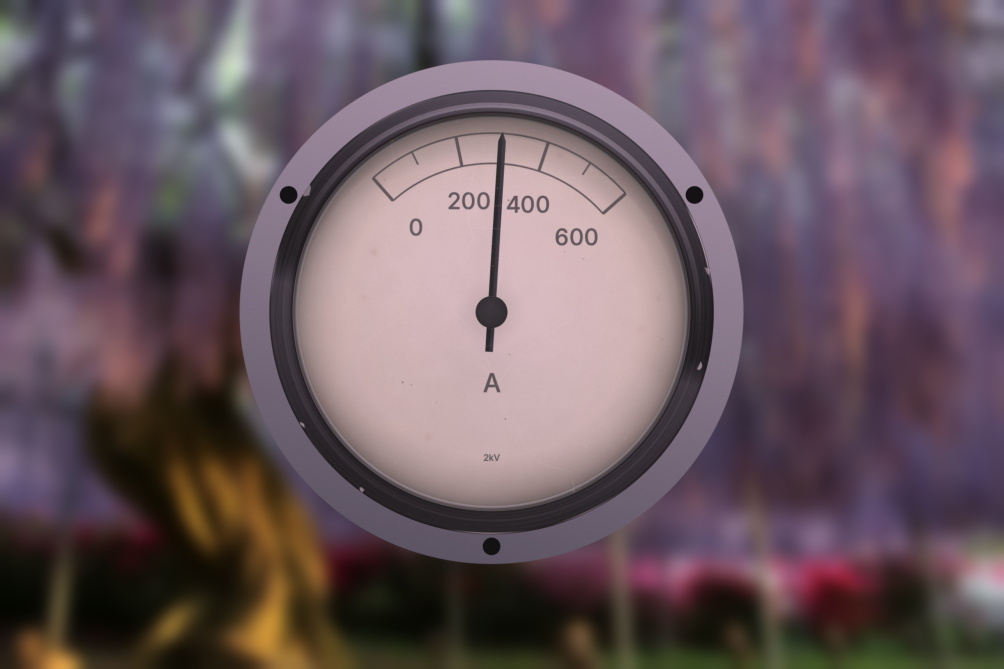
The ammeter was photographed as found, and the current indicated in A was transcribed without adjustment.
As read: 300 A
